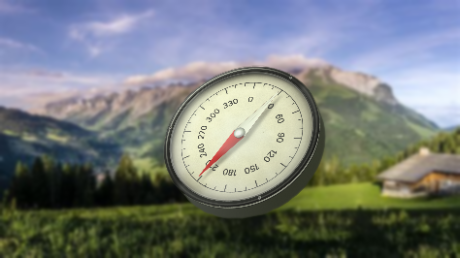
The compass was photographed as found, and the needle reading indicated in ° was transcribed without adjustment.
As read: 210 °
